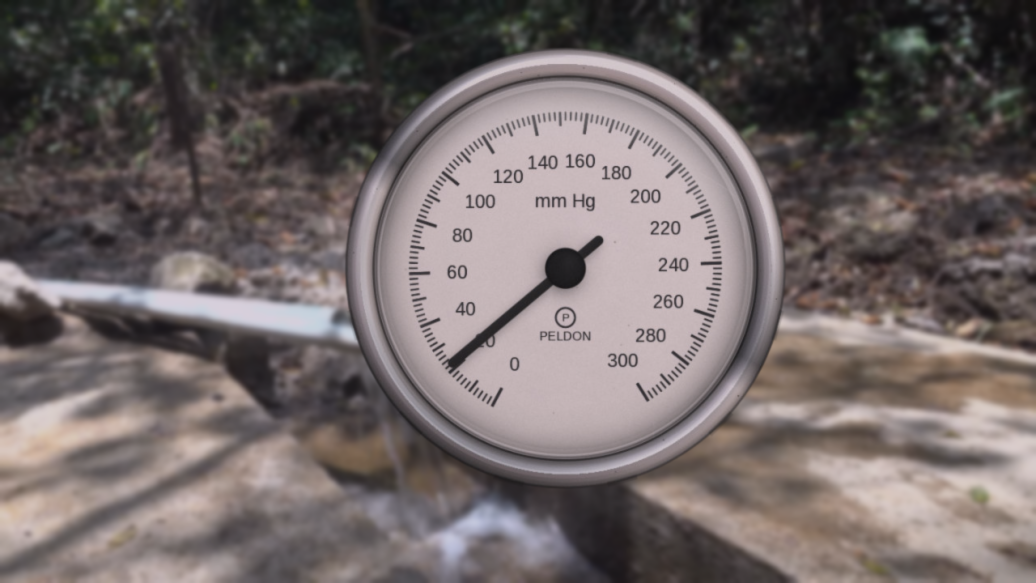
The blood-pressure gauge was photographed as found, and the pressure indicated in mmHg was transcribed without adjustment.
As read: 22 mmHg
